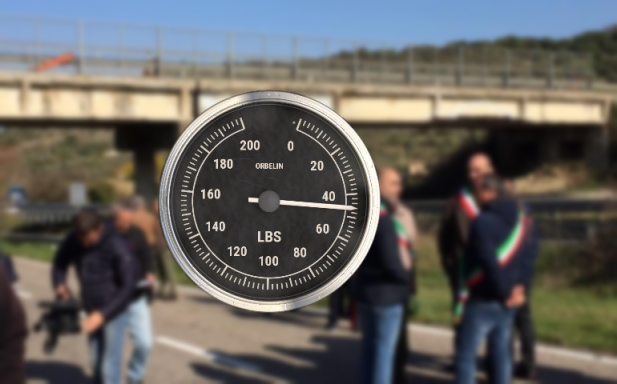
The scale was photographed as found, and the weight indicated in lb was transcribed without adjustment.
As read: 46 lb
